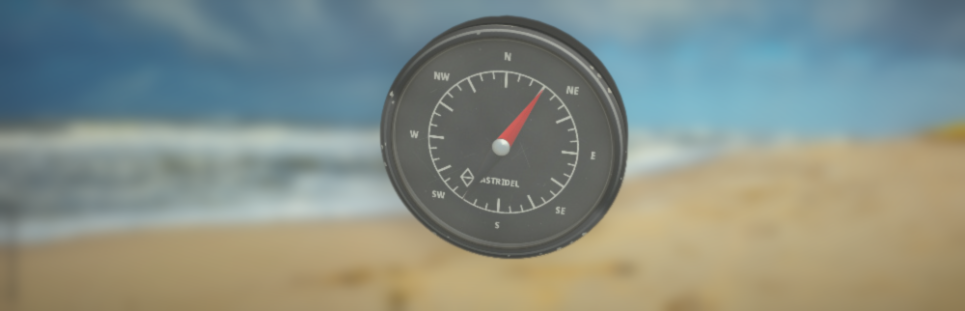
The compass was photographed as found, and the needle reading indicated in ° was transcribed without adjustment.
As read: 30 °
